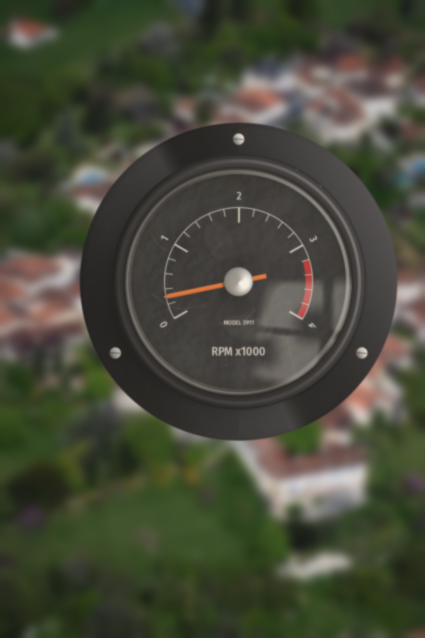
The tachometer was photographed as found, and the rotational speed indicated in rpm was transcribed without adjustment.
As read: 300 rpm
